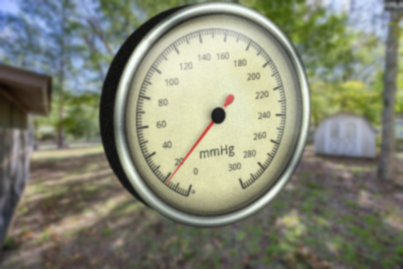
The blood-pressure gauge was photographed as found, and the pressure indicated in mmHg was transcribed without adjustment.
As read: 20 mmHg
